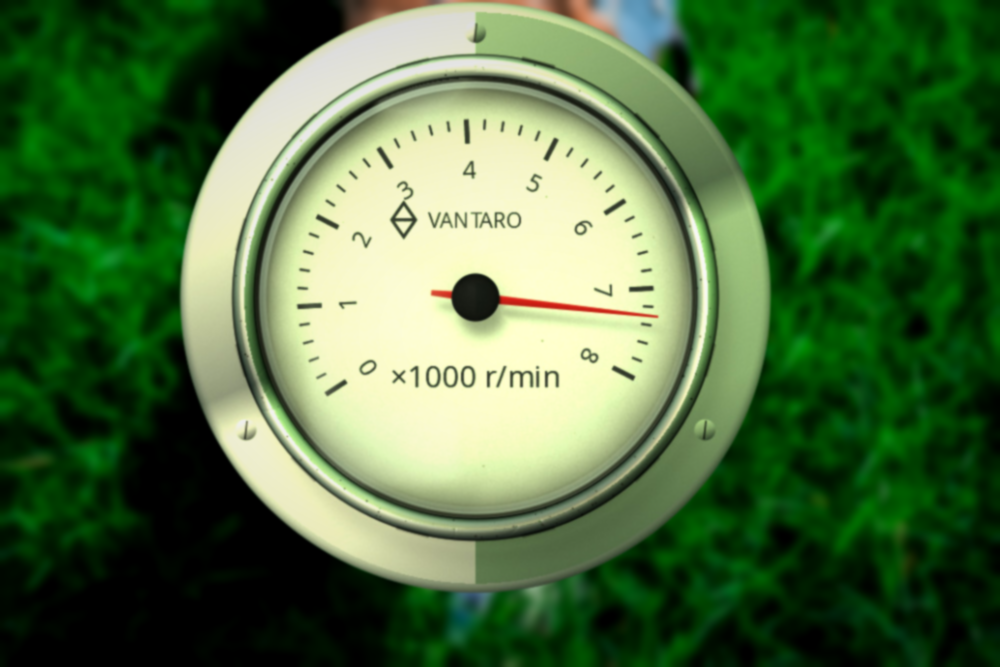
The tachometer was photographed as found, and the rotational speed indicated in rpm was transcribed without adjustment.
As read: 7300 rpm
